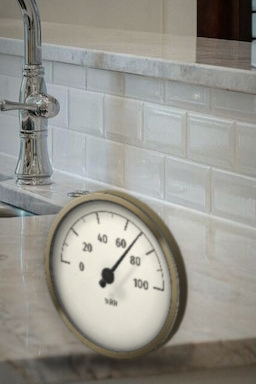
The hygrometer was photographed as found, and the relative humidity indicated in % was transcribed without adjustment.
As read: 70 %
